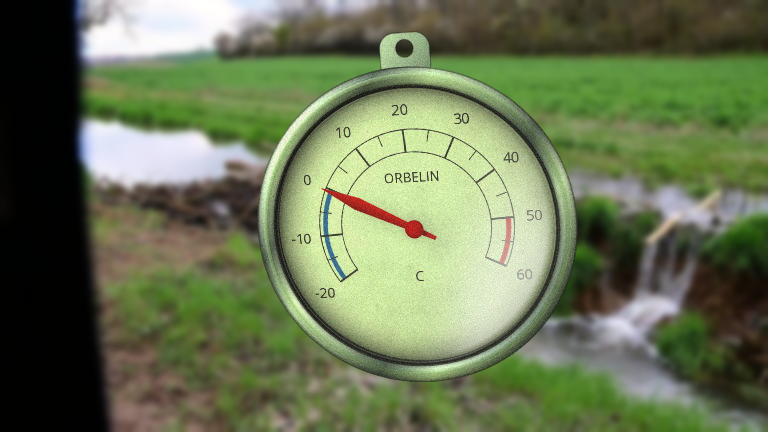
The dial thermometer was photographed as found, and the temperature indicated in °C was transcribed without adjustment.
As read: 0 °C
